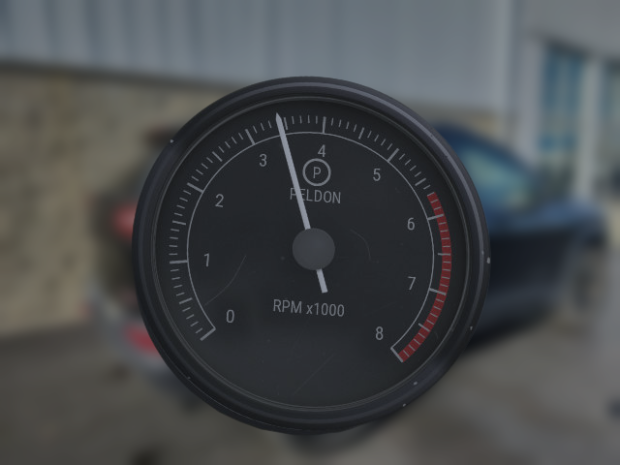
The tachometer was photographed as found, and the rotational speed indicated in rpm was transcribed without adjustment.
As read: 3400 rpm
